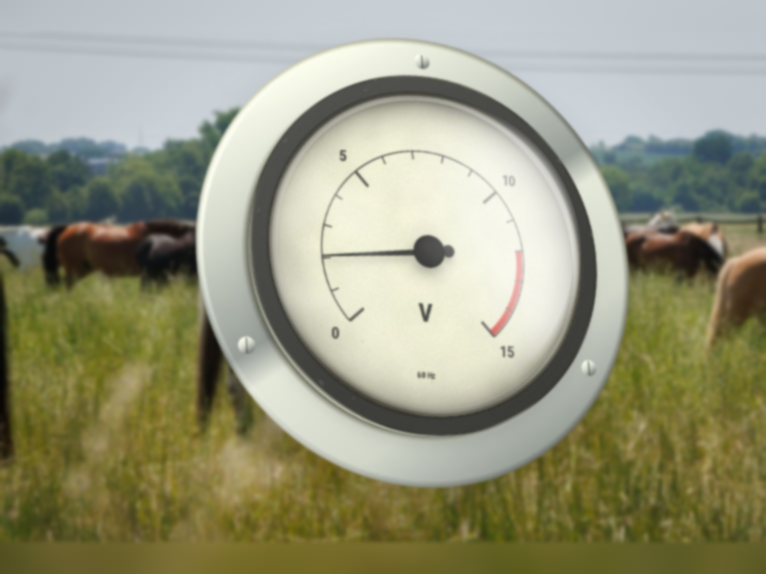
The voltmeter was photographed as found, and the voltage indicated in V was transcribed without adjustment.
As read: 2 V
